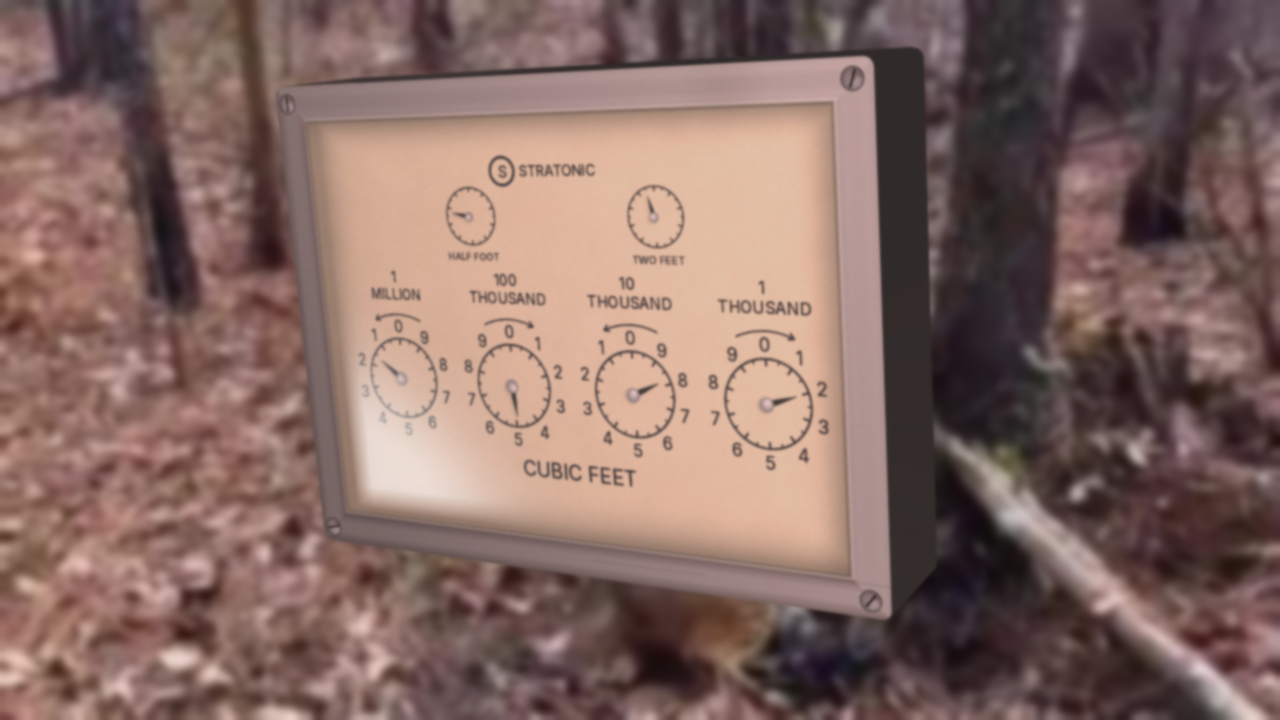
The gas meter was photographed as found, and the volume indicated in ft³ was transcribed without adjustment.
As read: 148200 ft³
